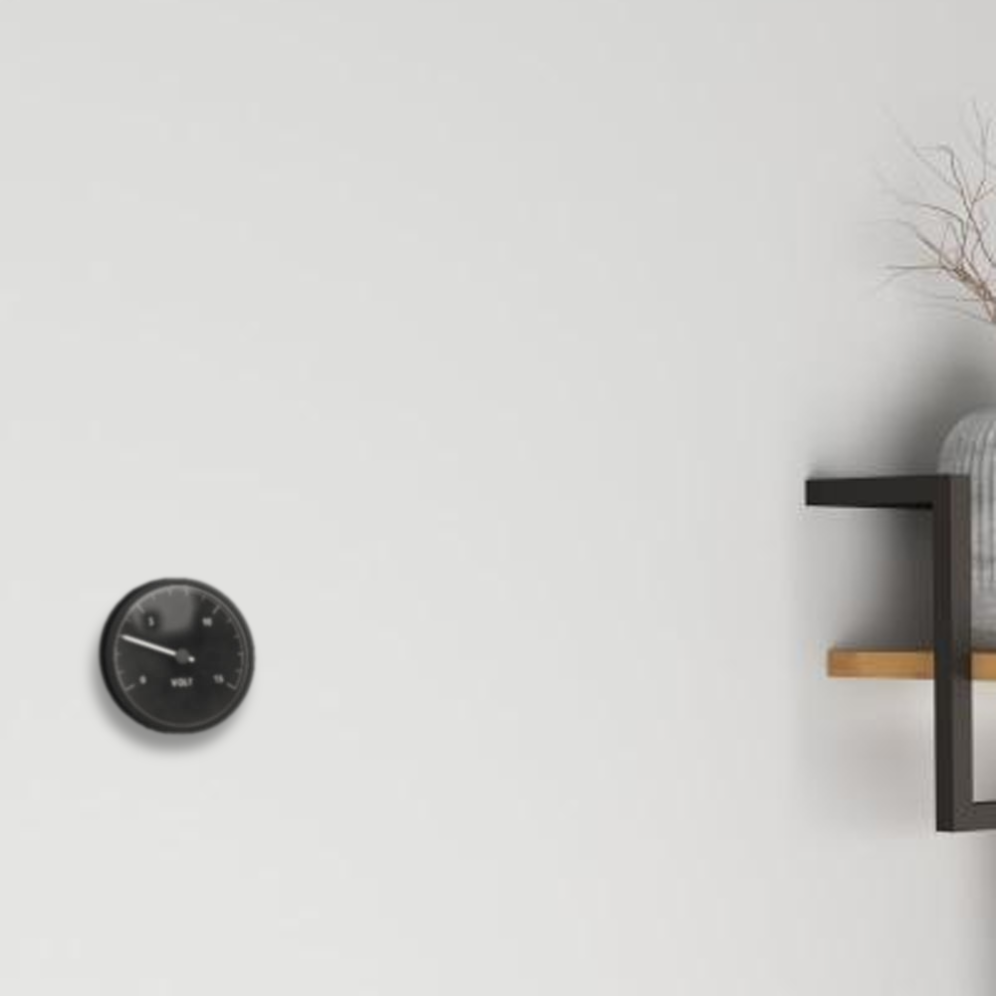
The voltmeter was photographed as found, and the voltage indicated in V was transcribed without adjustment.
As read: 3 V
